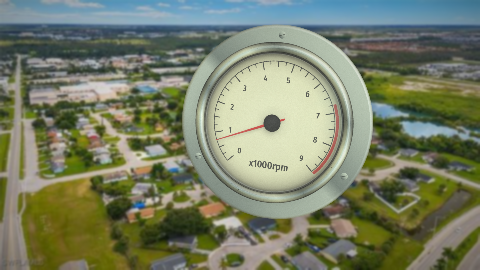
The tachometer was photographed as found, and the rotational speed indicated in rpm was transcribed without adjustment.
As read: 750 rpm
